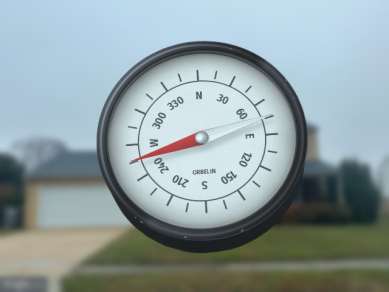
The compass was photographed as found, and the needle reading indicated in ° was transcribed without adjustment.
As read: 255 °
